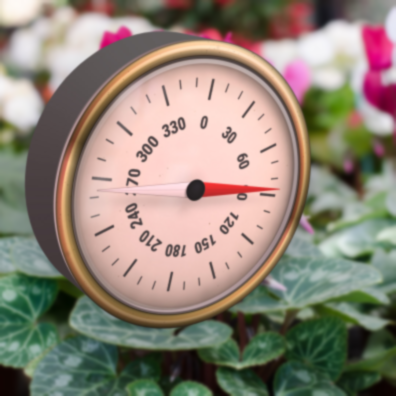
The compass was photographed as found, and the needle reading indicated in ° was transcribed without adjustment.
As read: 85 °
